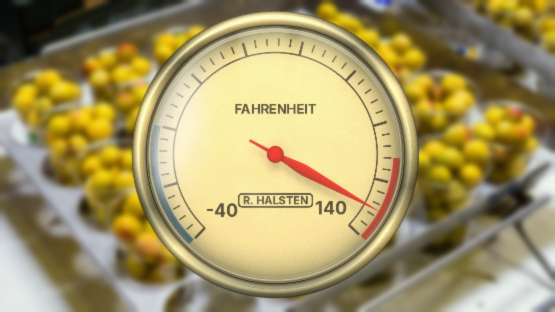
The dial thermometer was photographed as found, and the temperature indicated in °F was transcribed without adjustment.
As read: 130 °F
